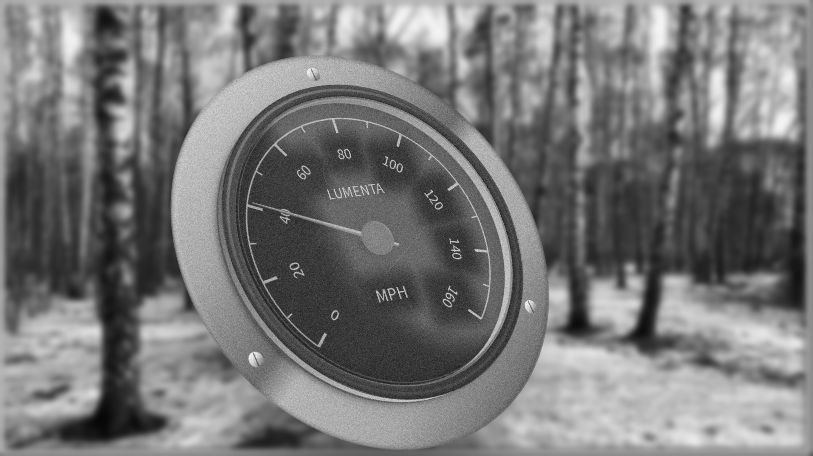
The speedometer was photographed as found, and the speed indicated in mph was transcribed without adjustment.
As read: 40 mph
